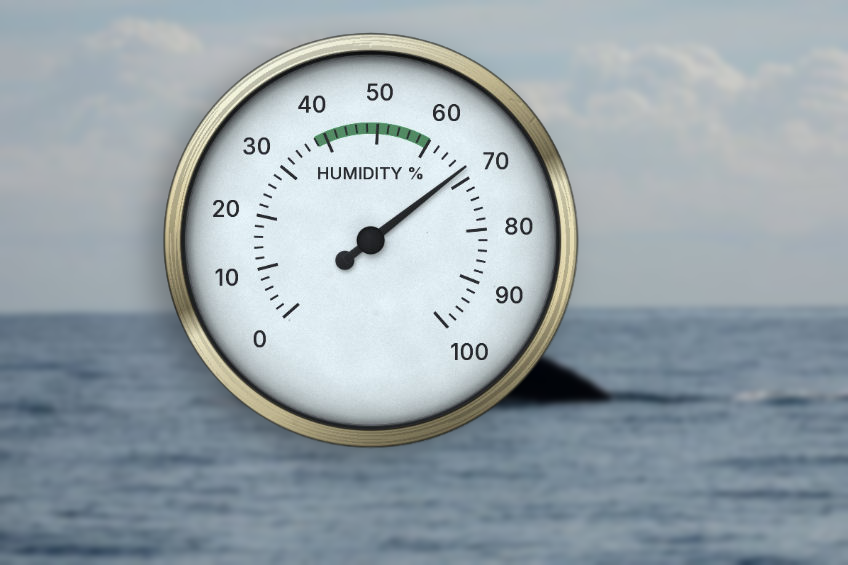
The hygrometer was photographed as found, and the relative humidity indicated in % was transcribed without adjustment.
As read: 68 %
